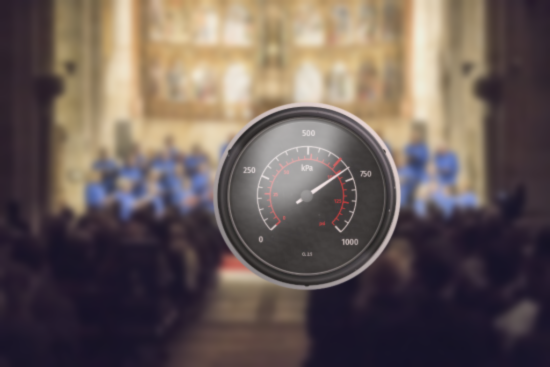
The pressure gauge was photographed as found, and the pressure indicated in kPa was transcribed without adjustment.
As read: 700 kPa
